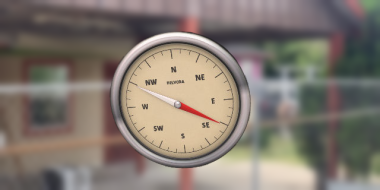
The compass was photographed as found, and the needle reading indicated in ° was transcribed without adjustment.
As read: 120 °
